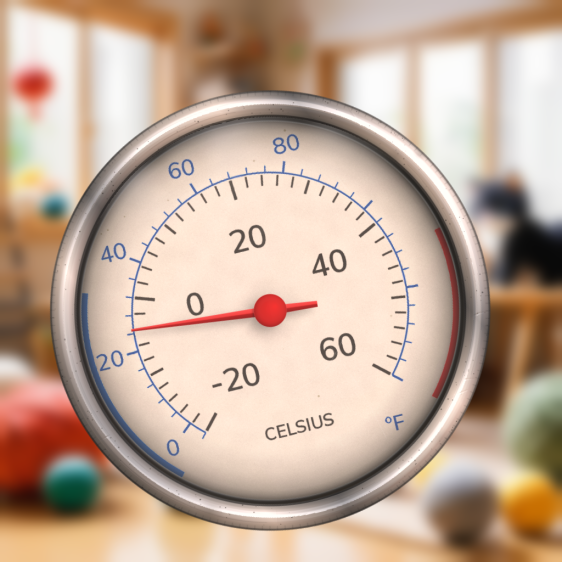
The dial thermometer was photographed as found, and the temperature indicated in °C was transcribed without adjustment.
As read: -4 °C
